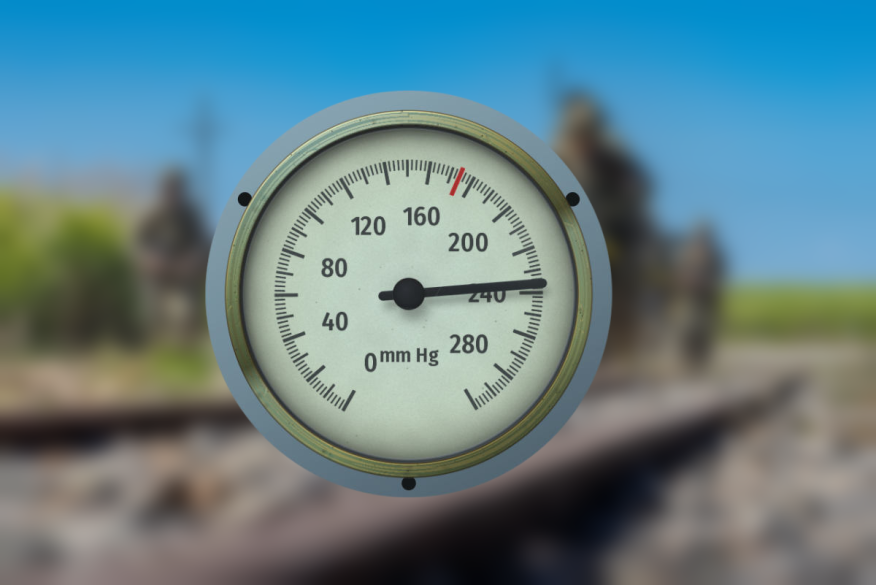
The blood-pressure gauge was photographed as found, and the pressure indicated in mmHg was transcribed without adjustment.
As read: 236 mmHg
